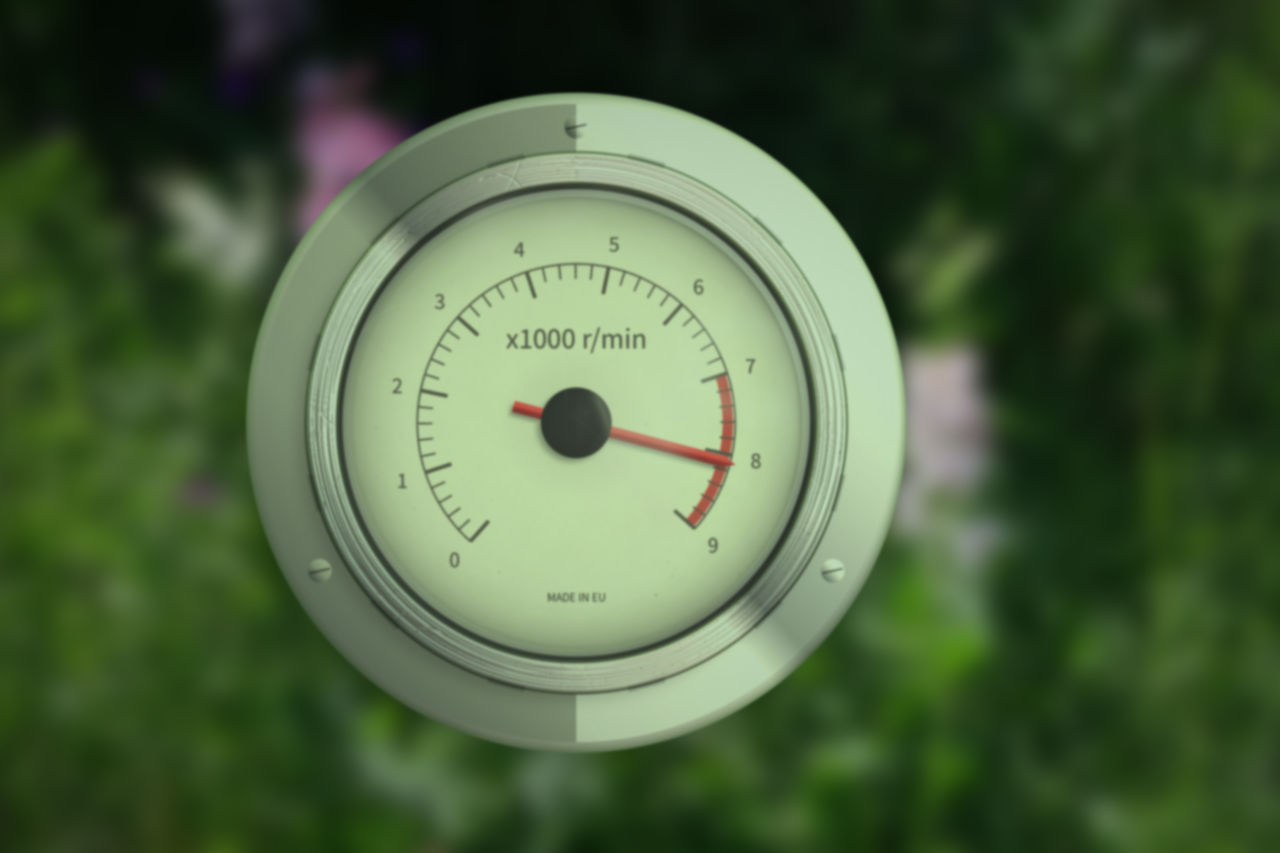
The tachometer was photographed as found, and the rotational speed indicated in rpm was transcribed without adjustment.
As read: 8100 rpm
